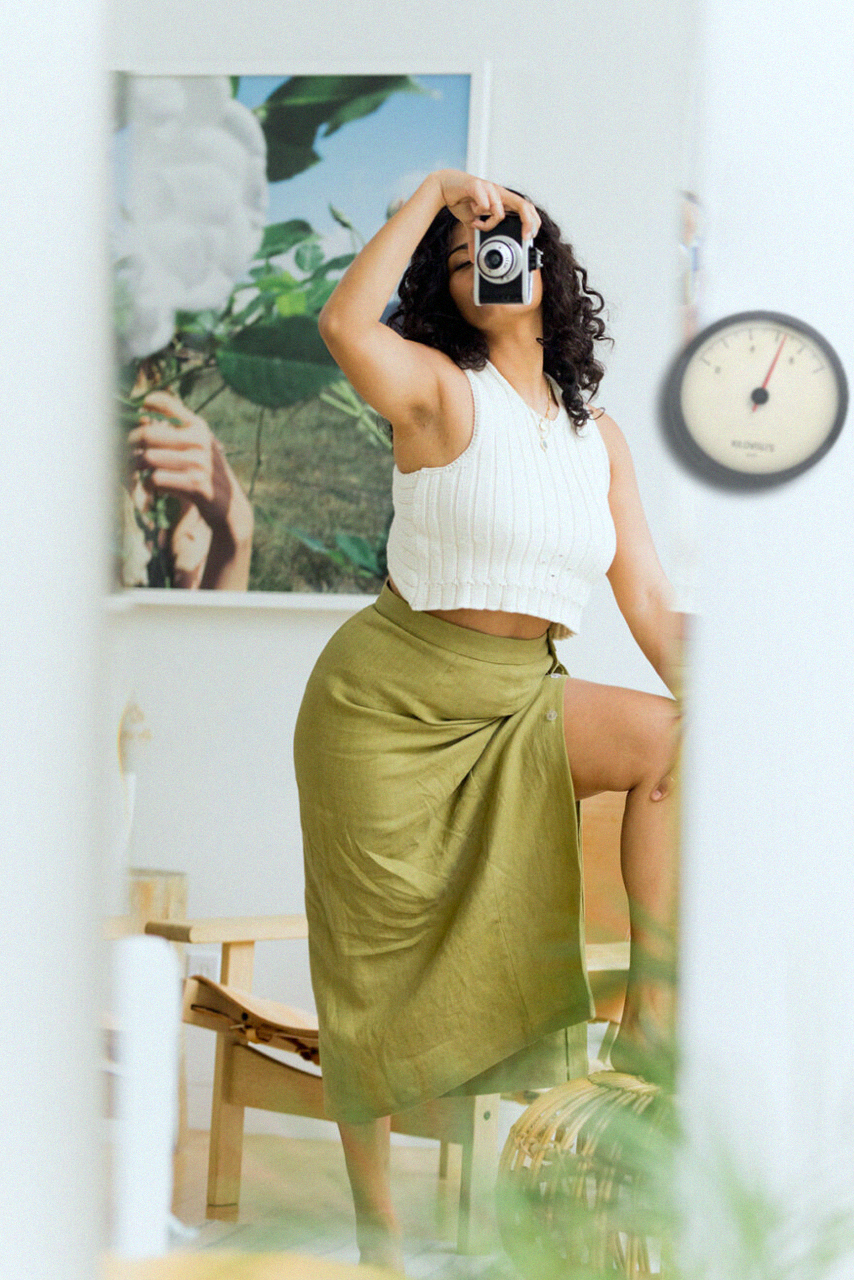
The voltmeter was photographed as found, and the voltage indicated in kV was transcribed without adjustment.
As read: 6.5 kV
